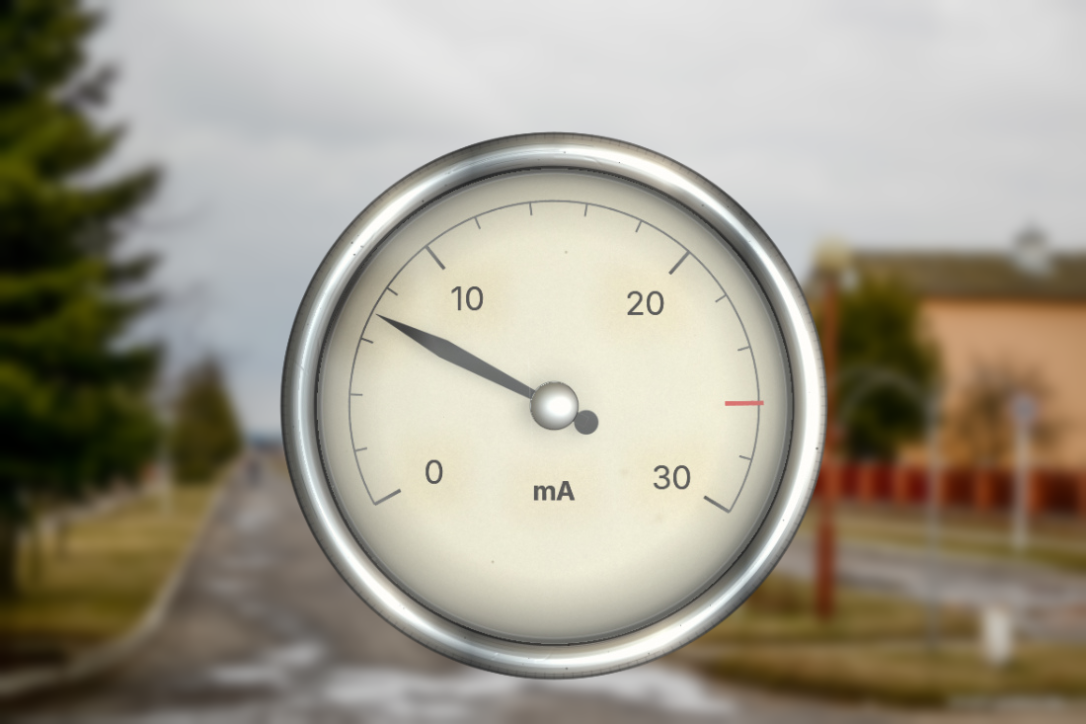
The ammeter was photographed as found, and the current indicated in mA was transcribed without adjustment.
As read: 7 mA
